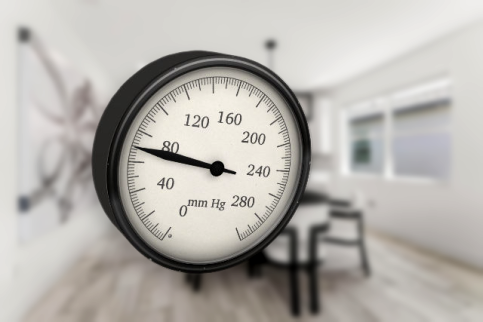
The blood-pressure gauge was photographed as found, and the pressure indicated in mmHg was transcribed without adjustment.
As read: 70 mmHg
